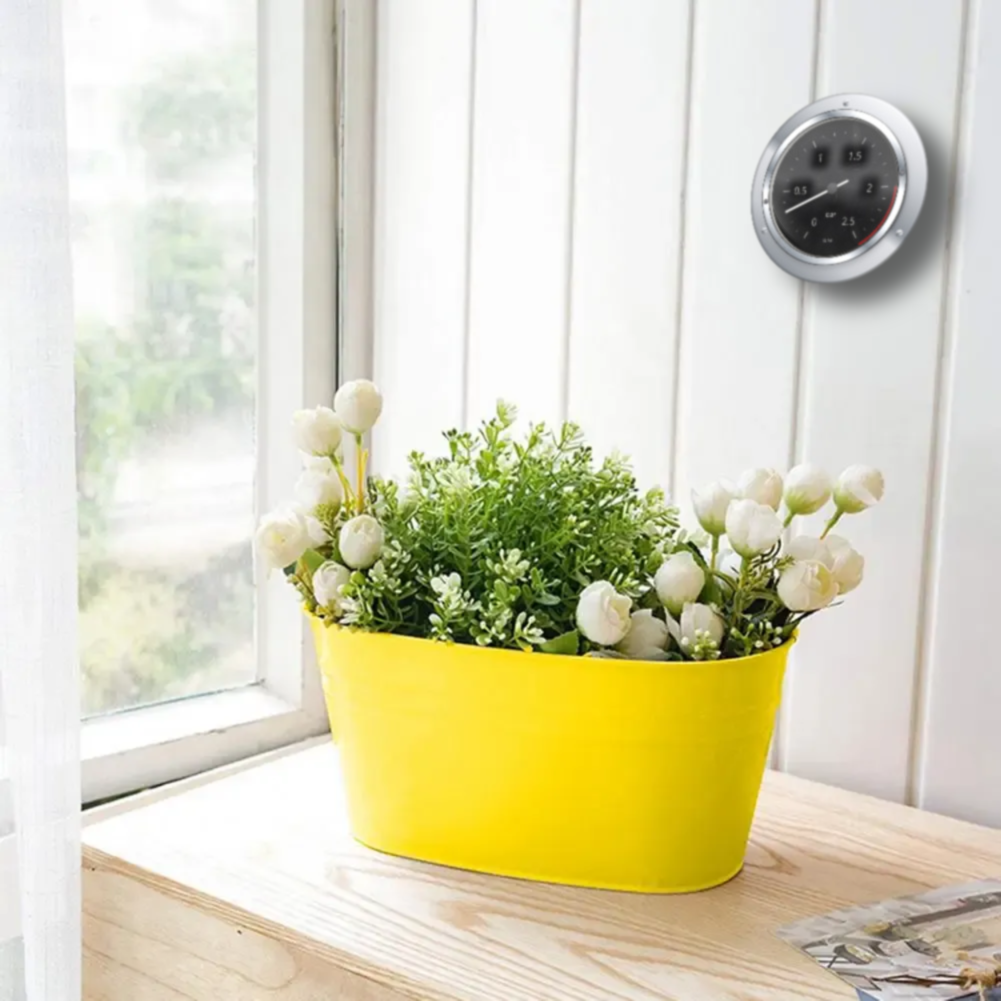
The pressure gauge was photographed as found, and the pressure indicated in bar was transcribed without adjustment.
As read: 0.3 bar
